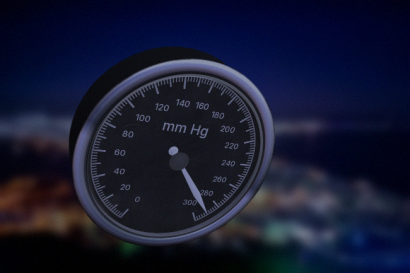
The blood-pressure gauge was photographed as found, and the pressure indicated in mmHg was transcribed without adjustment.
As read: 290 mmHg
